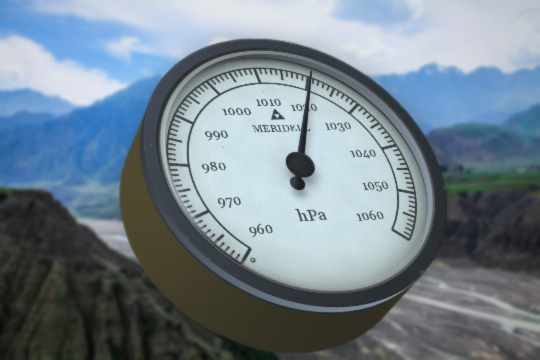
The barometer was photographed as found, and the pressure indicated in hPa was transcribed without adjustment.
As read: 1020 hPa
